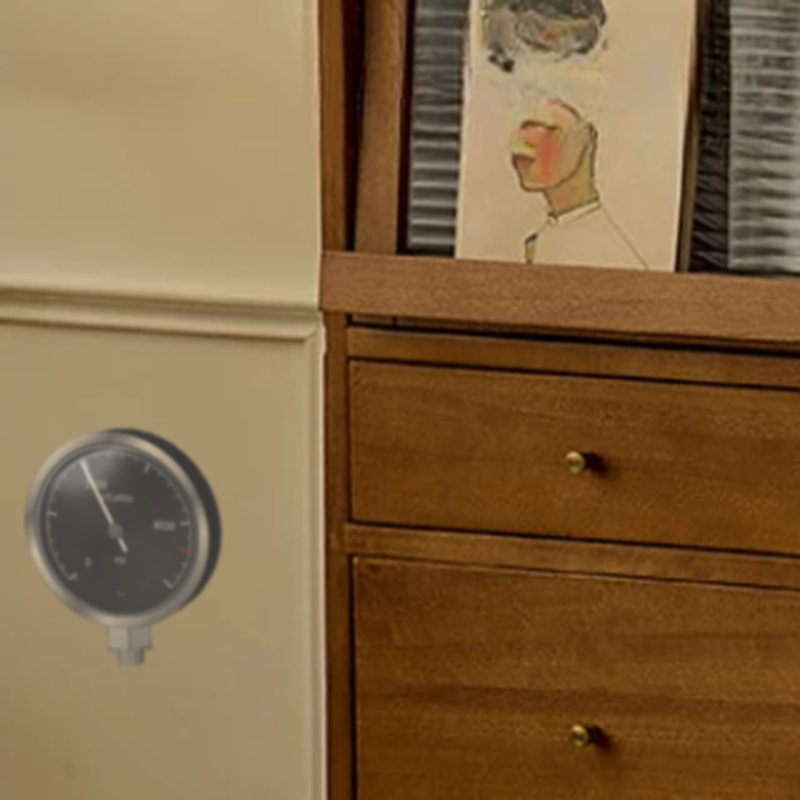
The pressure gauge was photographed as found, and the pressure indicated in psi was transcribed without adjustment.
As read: 2000 psi
